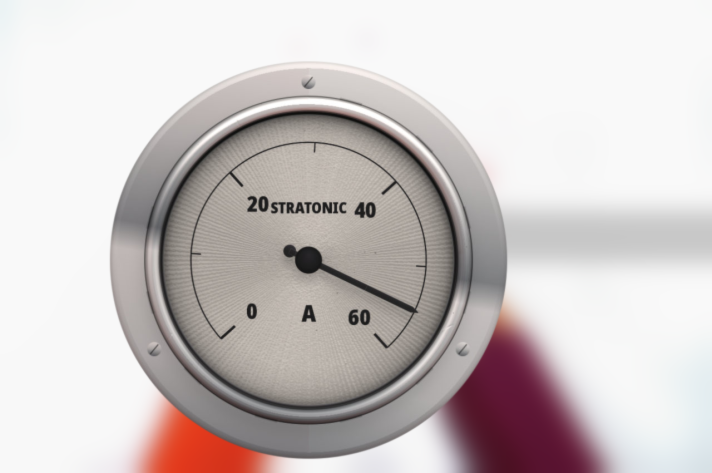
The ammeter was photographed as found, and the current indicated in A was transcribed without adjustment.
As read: 55 A
